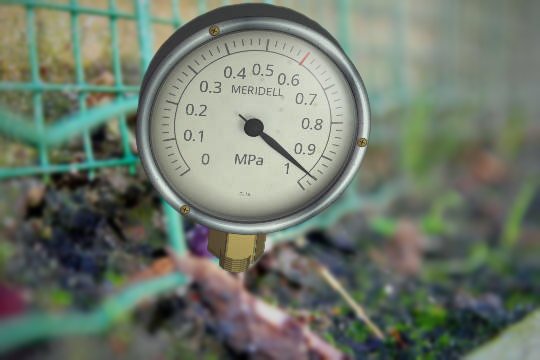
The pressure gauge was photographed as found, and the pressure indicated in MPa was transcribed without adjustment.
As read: 0.96 MPa
